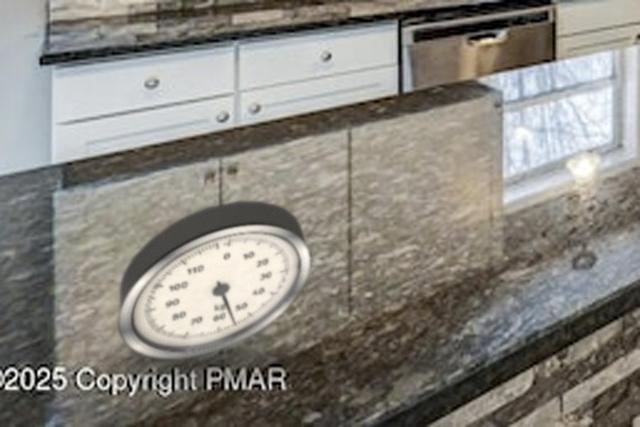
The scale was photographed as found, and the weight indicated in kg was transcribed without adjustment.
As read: 55 kg
